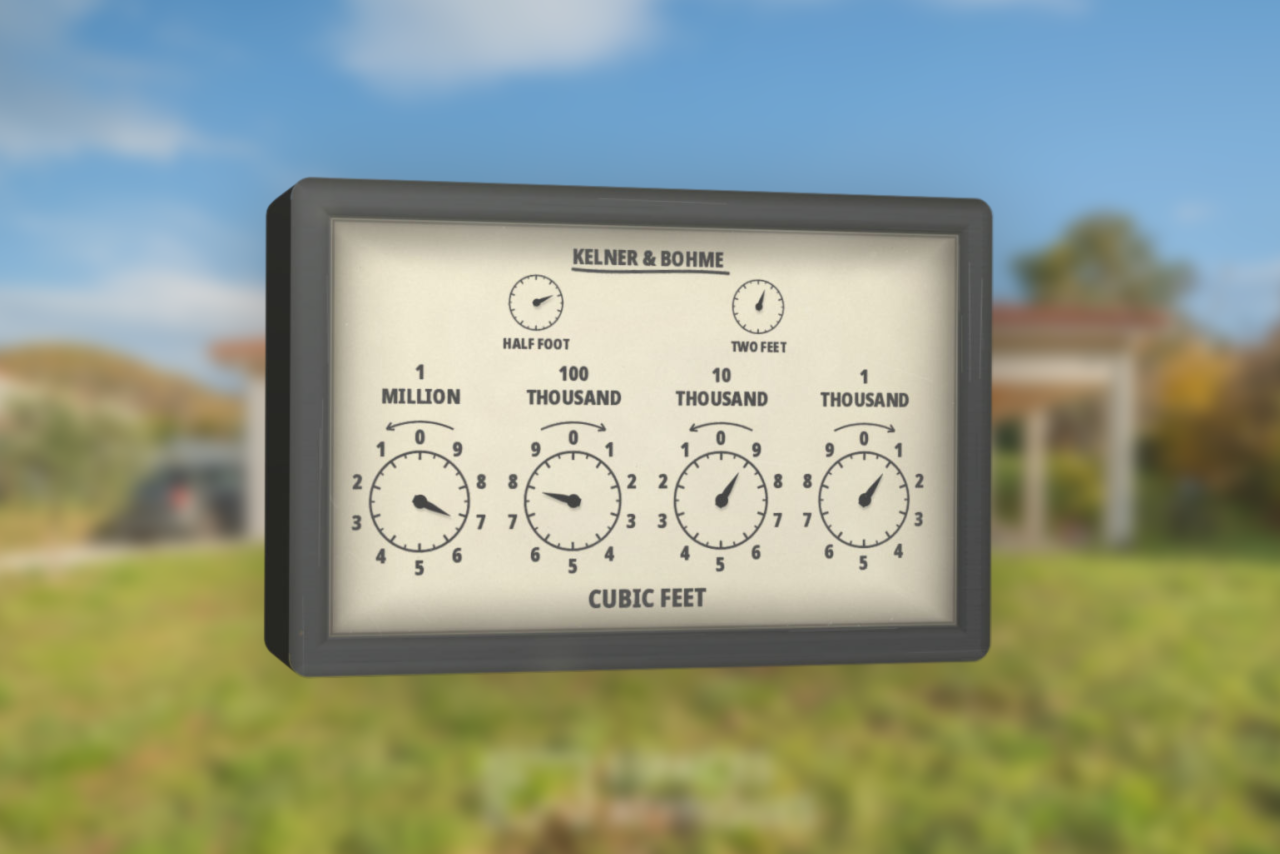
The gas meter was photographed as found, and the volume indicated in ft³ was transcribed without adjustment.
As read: 679100 ft³
